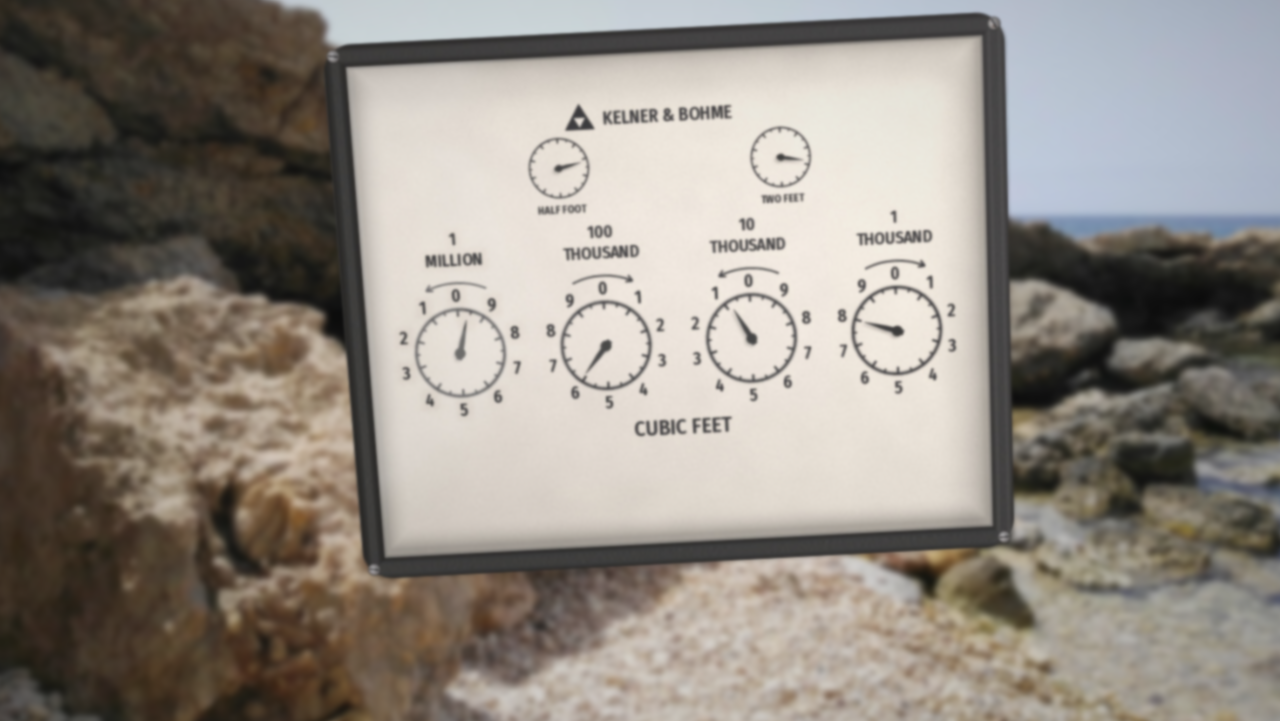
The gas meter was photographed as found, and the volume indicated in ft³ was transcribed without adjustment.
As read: 960800 ft³
